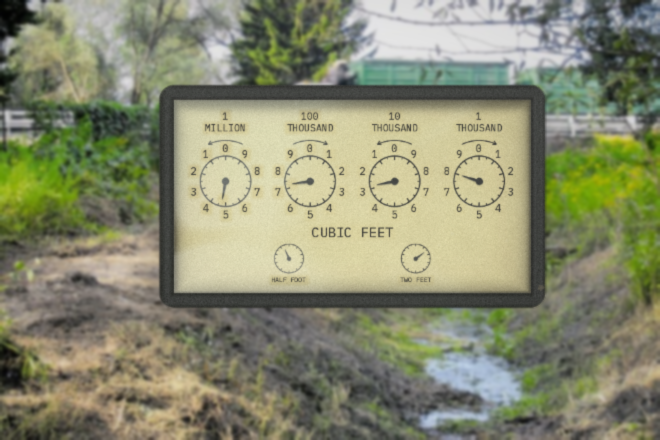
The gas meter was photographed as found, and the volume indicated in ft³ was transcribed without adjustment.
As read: 472800 ft³
